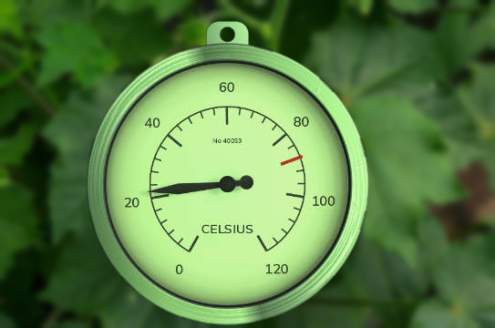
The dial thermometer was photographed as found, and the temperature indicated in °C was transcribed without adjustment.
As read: 22 °C
